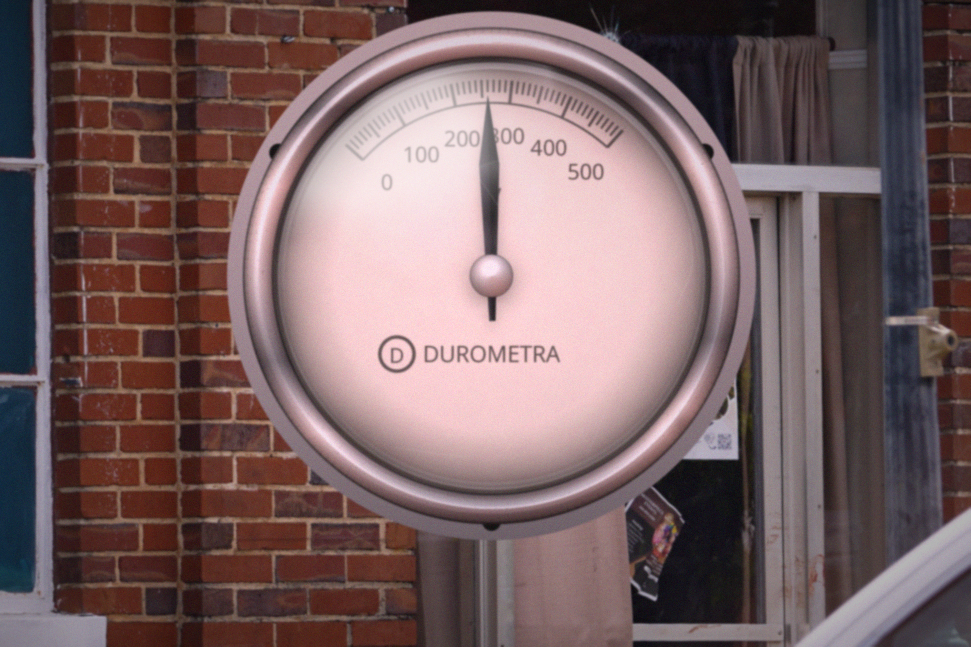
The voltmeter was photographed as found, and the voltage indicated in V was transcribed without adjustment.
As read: 260 V
